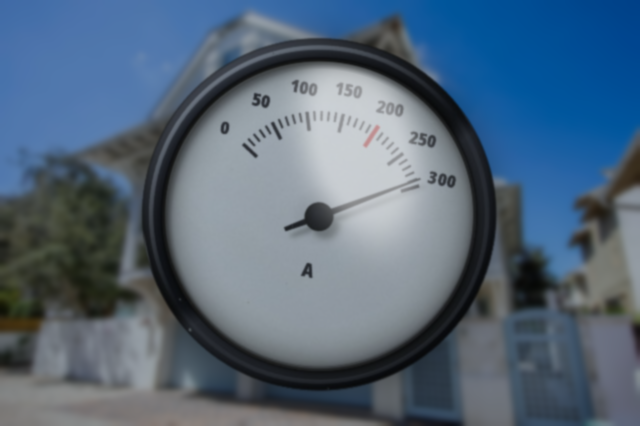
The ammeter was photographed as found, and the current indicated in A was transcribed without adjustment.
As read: 290 A
